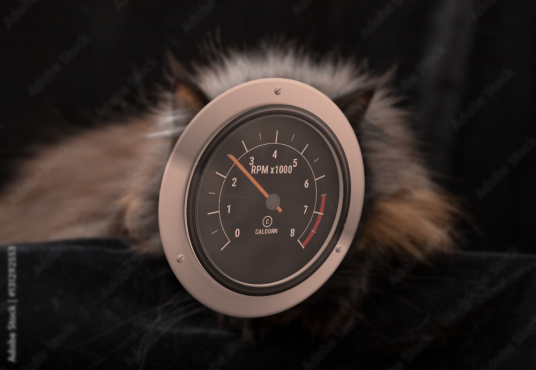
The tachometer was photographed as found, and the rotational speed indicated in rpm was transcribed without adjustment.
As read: 2500 rpm
